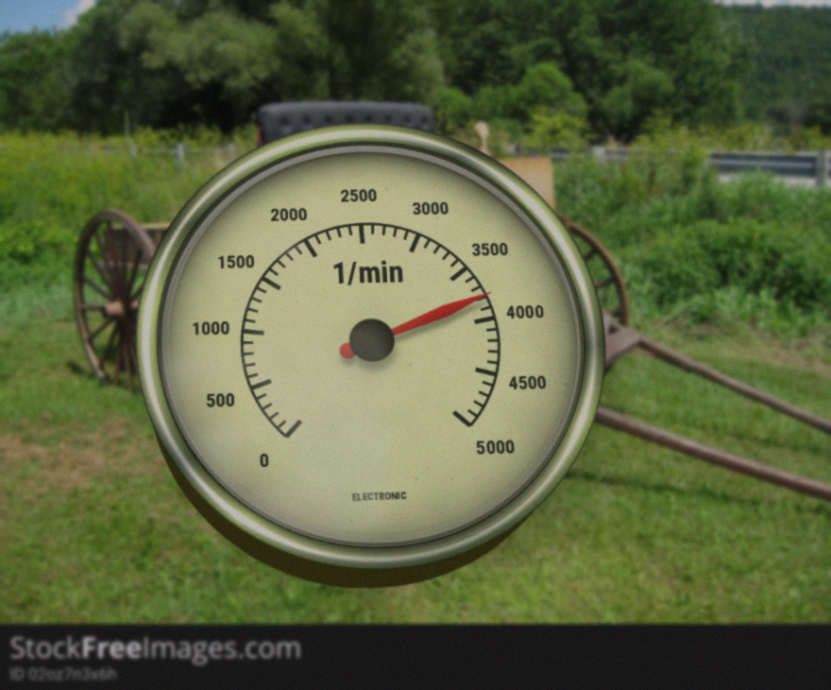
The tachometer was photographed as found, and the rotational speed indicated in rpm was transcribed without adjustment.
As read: 3800 rpm
